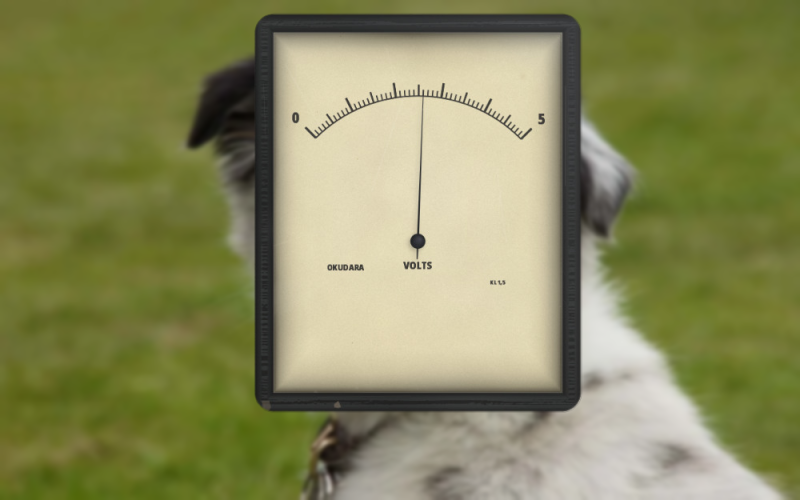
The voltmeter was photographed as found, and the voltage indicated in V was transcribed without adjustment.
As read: 2.6 V
